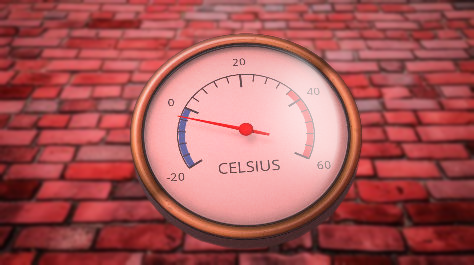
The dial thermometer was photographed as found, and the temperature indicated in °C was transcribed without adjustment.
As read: -4 °C
